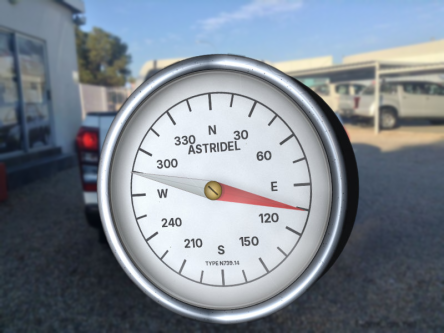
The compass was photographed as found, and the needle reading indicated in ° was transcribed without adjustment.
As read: 105 °
